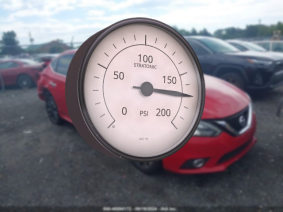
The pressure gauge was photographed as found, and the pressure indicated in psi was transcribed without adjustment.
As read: 170 psi
